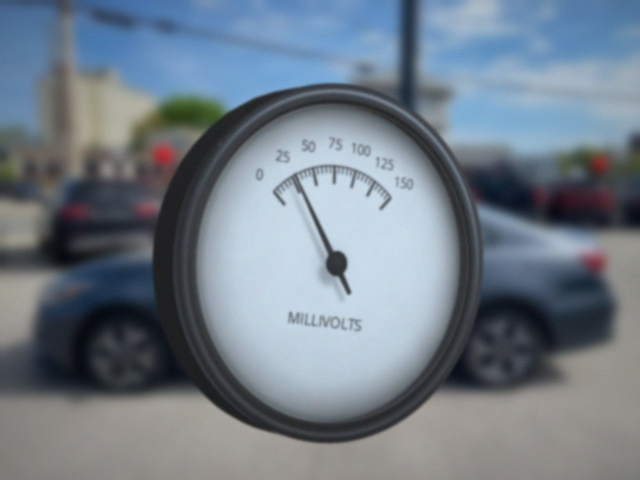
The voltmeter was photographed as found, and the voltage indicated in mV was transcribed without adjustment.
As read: 25 mV
